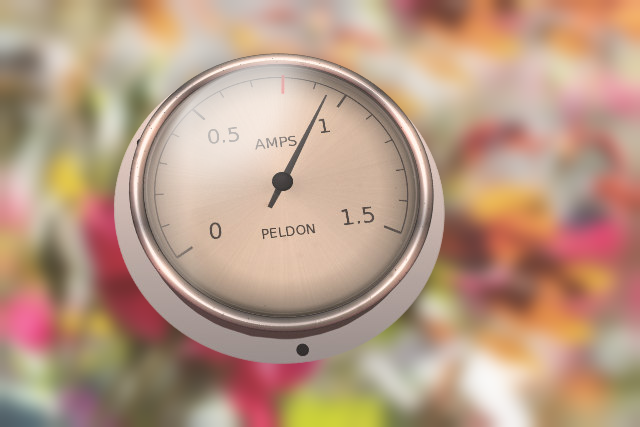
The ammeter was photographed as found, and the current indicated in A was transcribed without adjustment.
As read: 0.95 A
